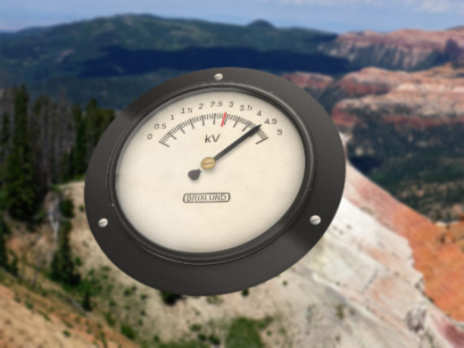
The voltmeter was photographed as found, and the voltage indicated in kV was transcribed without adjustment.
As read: 4.5 kV
